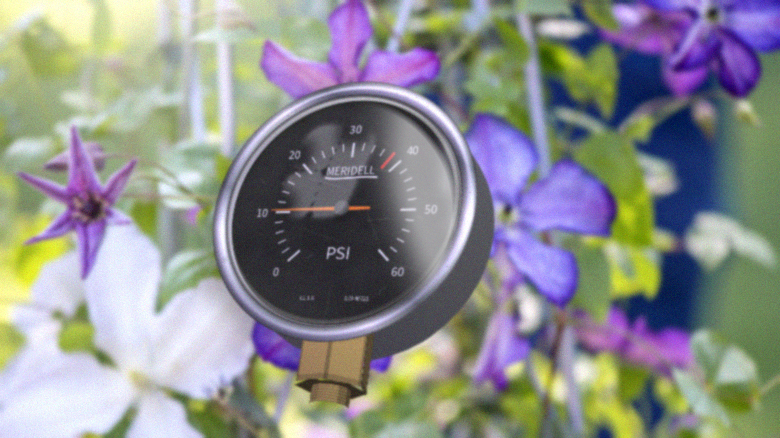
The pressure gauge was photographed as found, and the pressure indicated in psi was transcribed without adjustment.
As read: 10 psi
